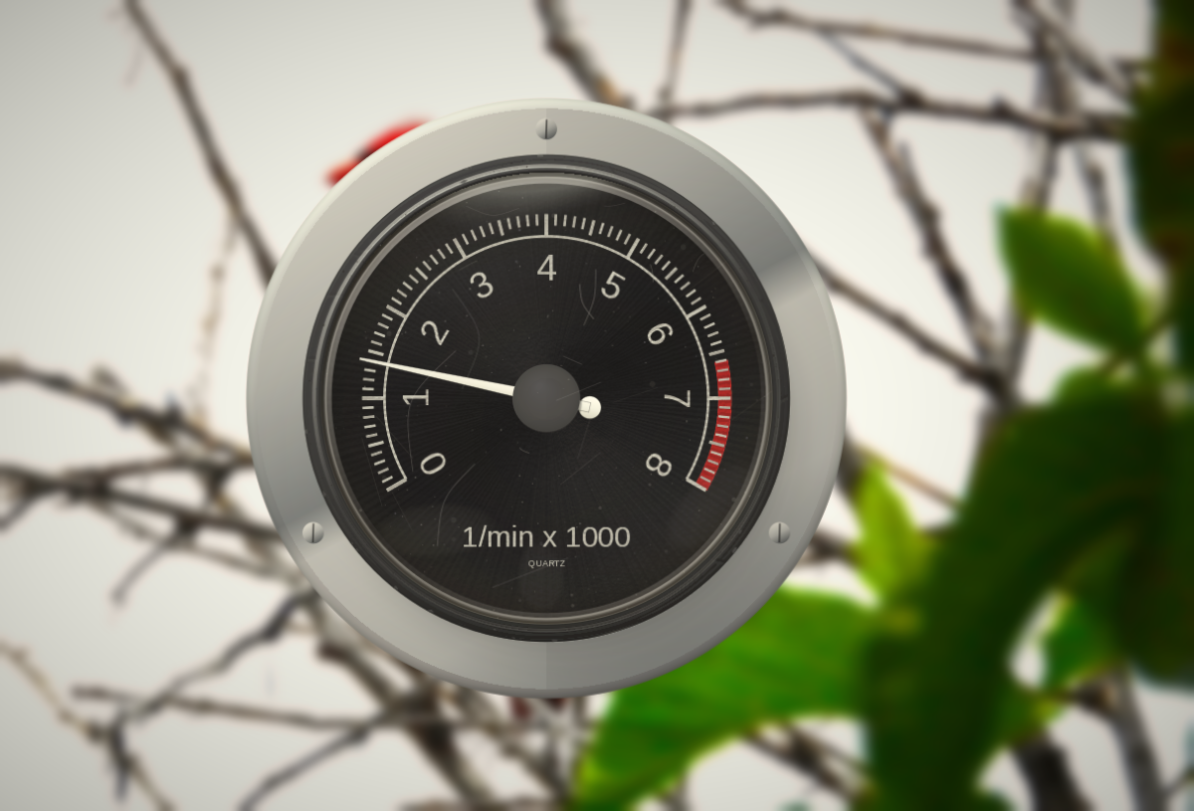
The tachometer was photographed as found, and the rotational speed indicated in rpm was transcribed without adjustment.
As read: 1400 rpm
